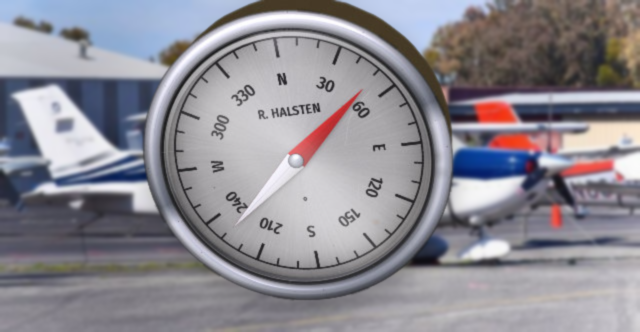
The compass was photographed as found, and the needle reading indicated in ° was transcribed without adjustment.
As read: 50 °
